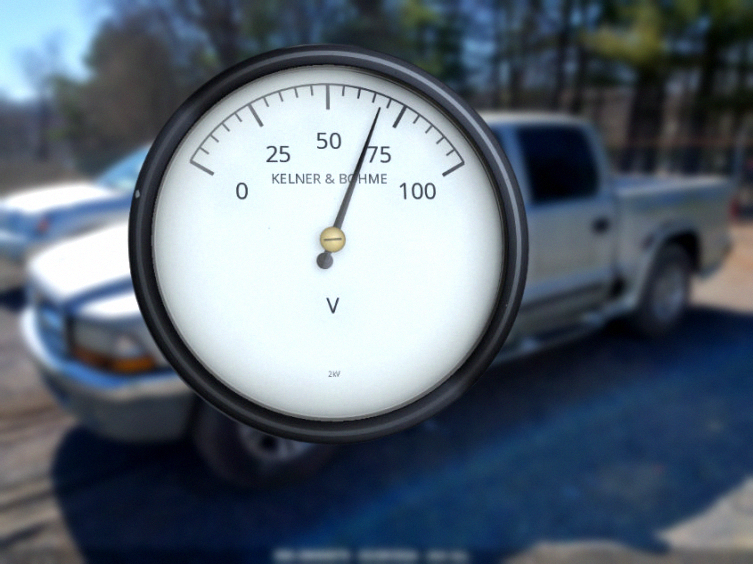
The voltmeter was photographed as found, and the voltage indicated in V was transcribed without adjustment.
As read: 67.5 V
